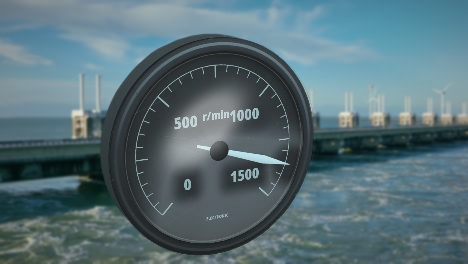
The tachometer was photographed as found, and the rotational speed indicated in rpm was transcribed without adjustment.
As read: 1350 rpm
